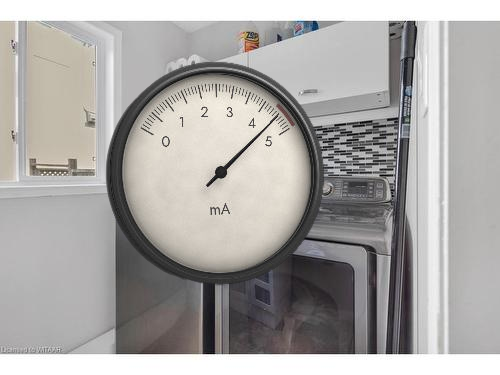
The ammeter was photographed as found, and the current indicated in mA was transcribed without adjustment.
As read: 4.5 mA
